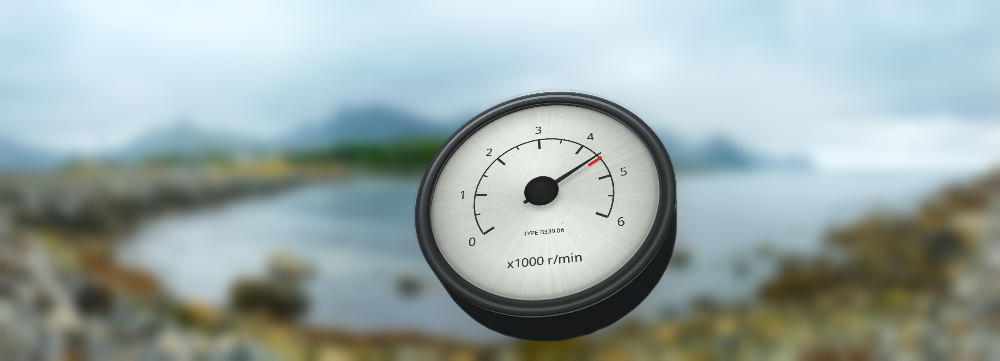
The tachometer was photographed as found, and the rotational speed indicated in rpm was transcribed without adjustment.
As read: 4500 rpm
